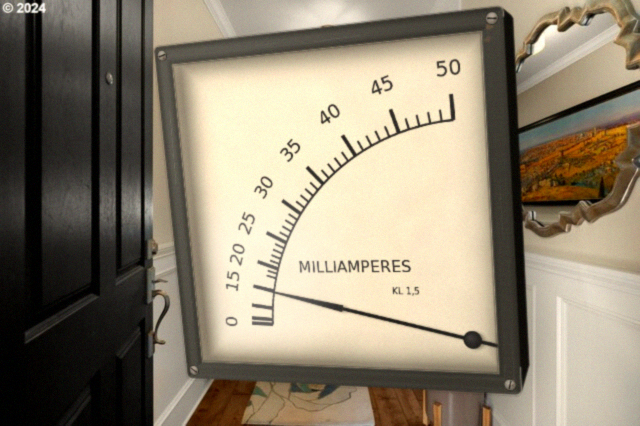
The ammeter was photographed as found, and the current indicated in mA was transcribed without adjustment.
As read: 15 mA
